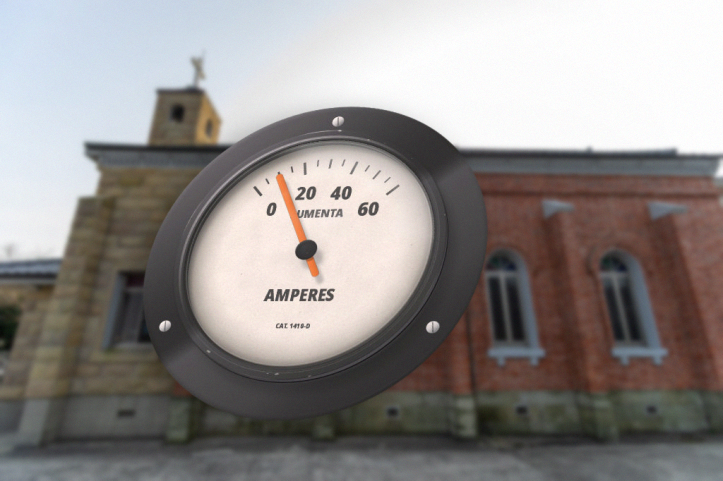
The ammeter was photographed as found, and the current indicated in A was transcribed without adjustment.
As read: 10 A
